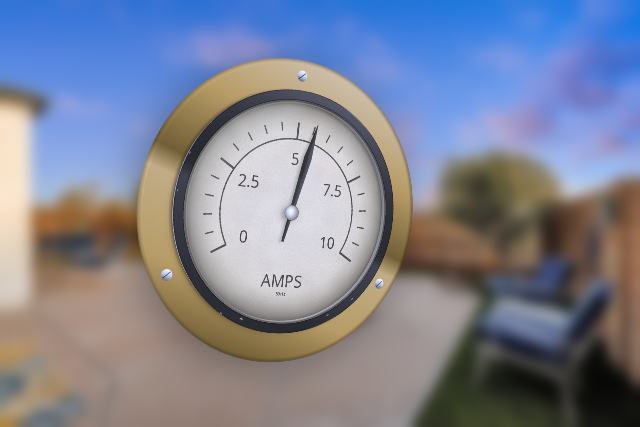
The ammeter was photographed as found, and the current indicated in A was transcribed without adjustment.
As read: 5.5 A
